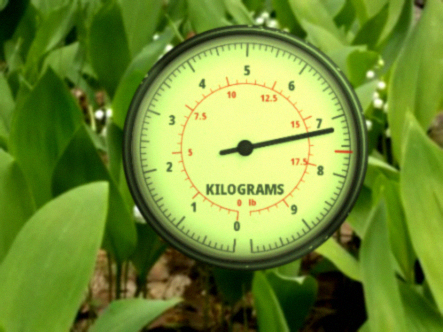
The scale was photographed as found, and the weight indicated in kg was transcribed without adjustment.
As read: 7.2 kg
